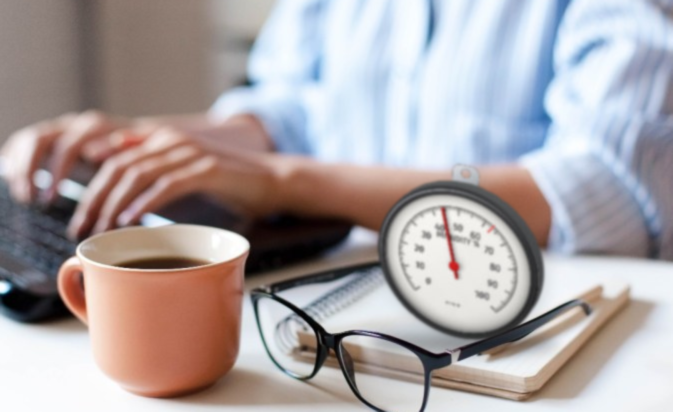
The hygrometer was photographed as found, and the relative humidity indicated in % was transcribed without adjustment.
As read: 45 %
